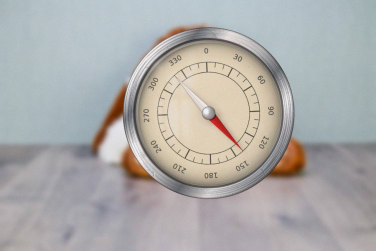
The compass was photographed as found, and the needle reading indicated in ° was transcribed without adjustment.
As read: 140 °
